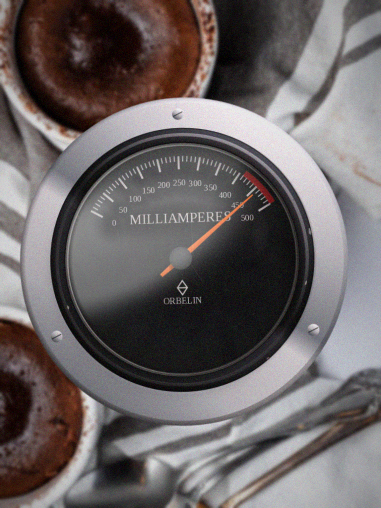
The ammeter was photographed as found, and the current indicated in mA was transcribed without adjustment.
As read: 460 mA
